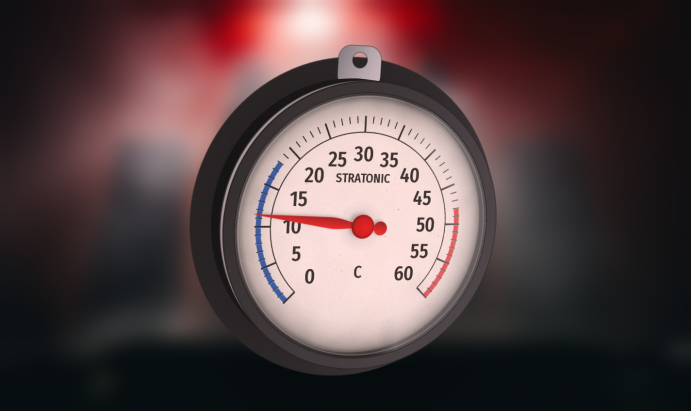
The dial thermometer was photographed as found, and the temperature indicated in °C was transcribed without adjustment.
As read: 11.5 °C
